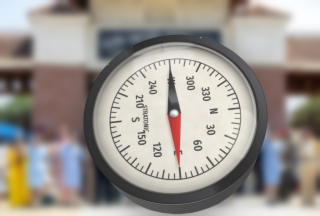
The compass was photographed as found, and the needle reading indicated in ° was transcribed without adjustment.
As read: 90 °
